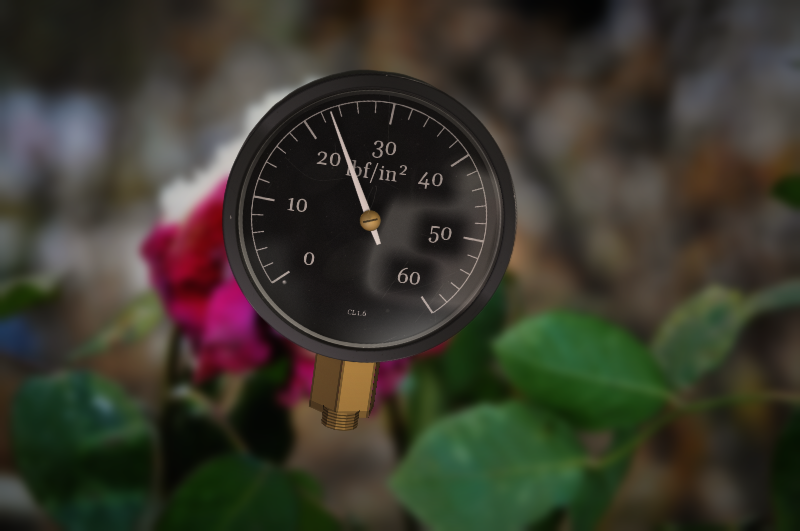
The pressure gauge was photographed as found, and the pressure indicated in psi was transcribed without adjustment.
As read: 23 psi
